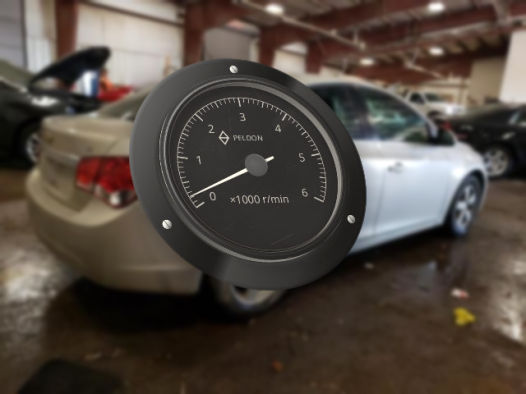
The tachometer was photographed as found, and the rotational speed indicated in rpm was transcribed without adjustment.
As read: 200 rpm
